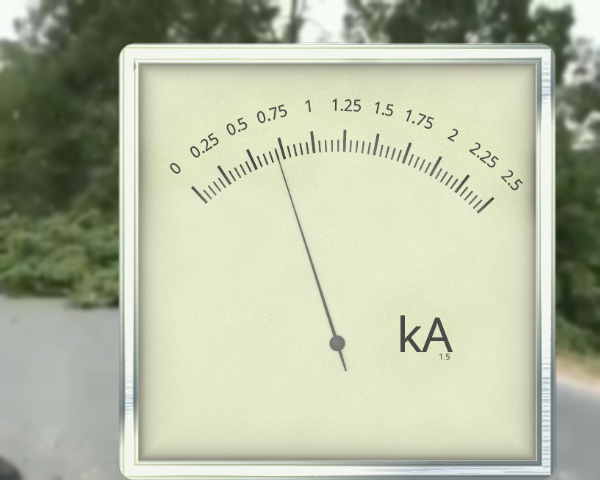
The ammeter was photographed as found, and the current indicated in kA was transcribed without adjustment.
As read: 0.7 kA
